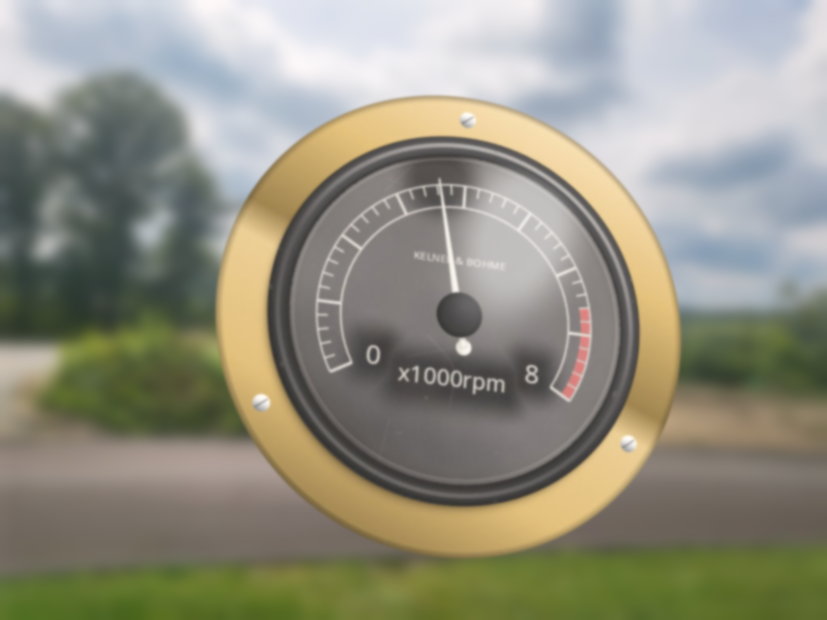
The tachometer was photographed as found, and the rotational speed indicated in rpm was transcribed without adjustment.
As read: 3600 rpm
